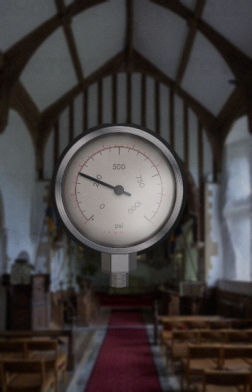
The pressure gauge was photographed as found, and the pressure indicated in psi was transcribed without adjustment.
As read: 250 psi
